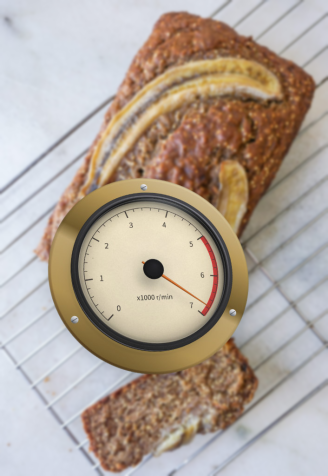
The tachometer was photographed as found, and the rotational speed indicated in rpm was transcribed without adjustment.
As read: 6800 rpm
